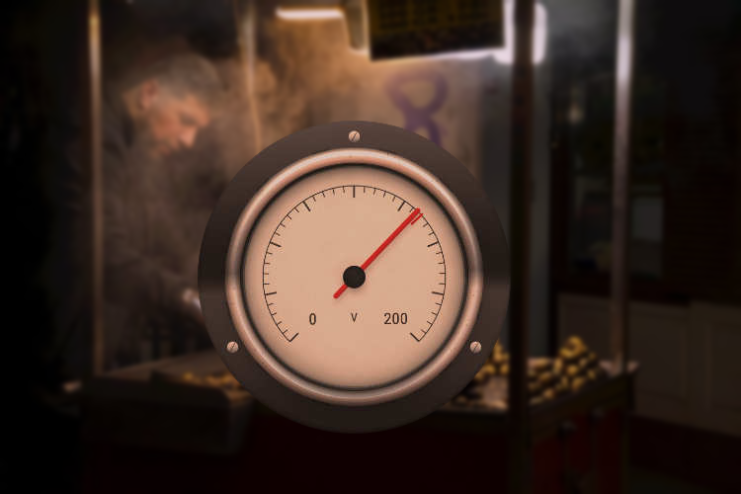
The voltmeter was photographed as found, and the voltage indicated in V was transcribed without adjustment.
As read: 132.5 V
